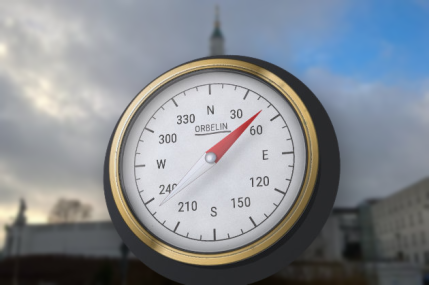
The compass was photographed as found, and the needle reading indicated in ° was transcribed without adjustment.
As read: 50 °
